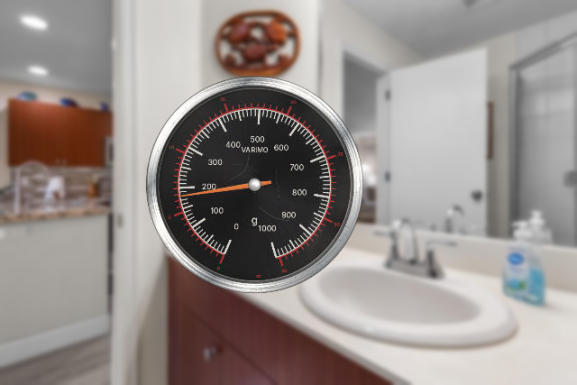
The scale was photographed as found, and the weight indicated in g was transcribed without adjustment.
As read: 180 g
